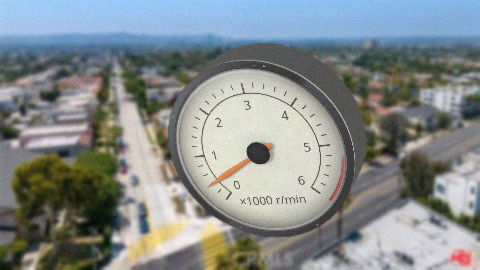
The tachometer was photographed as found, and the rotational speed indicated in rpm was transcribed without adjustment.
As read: 400 rpm
